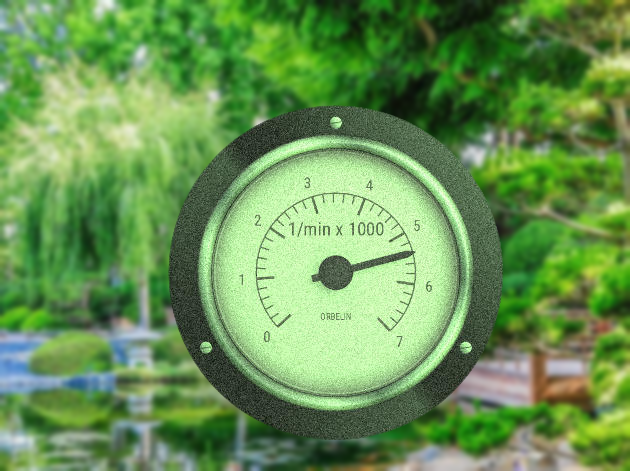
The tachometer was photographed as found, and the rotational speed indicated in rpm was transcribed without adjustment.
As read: 5400 rpm
